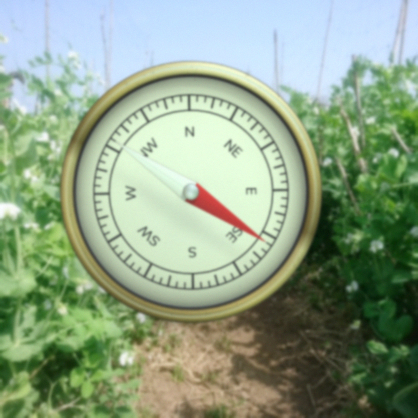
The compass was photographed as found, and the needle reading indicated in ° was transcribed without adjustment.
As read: 125 °
